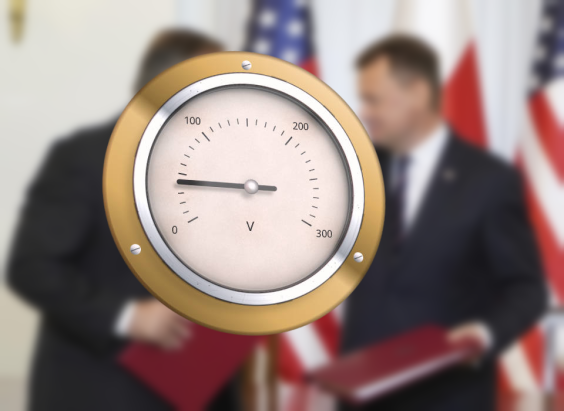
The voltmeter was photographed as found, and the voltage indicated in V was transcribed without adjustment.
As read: 40 V
